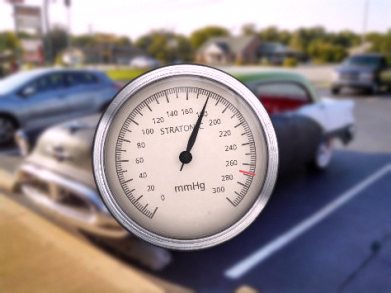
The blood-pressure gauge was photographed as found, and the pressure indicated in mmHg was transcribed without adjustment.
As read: 180 mmHg
